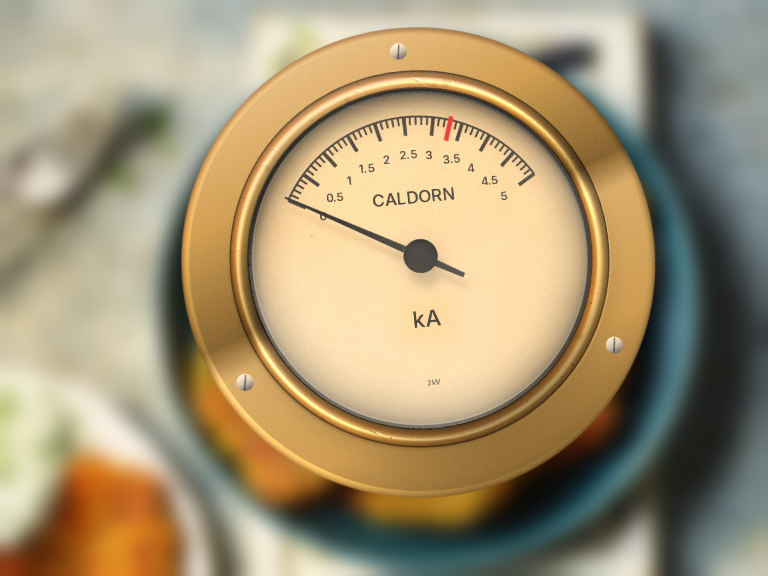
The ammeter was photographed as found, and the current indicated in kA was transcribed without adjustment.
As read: 0 kA
